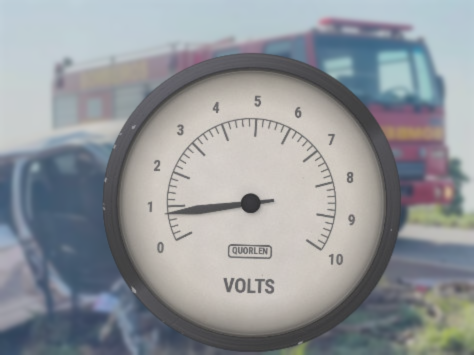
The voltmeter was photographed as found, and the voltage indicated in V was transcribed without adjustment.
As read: 0.8 V
